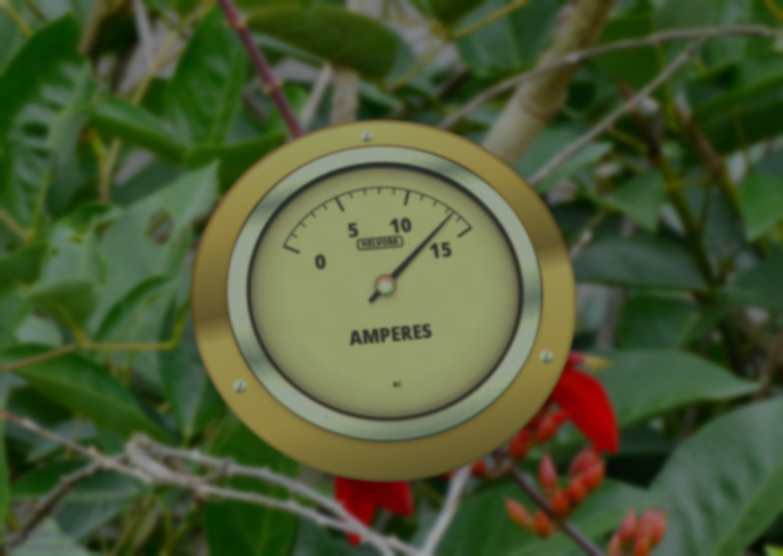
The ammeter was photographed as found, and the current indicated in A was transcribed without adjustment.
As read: 13.5 A
